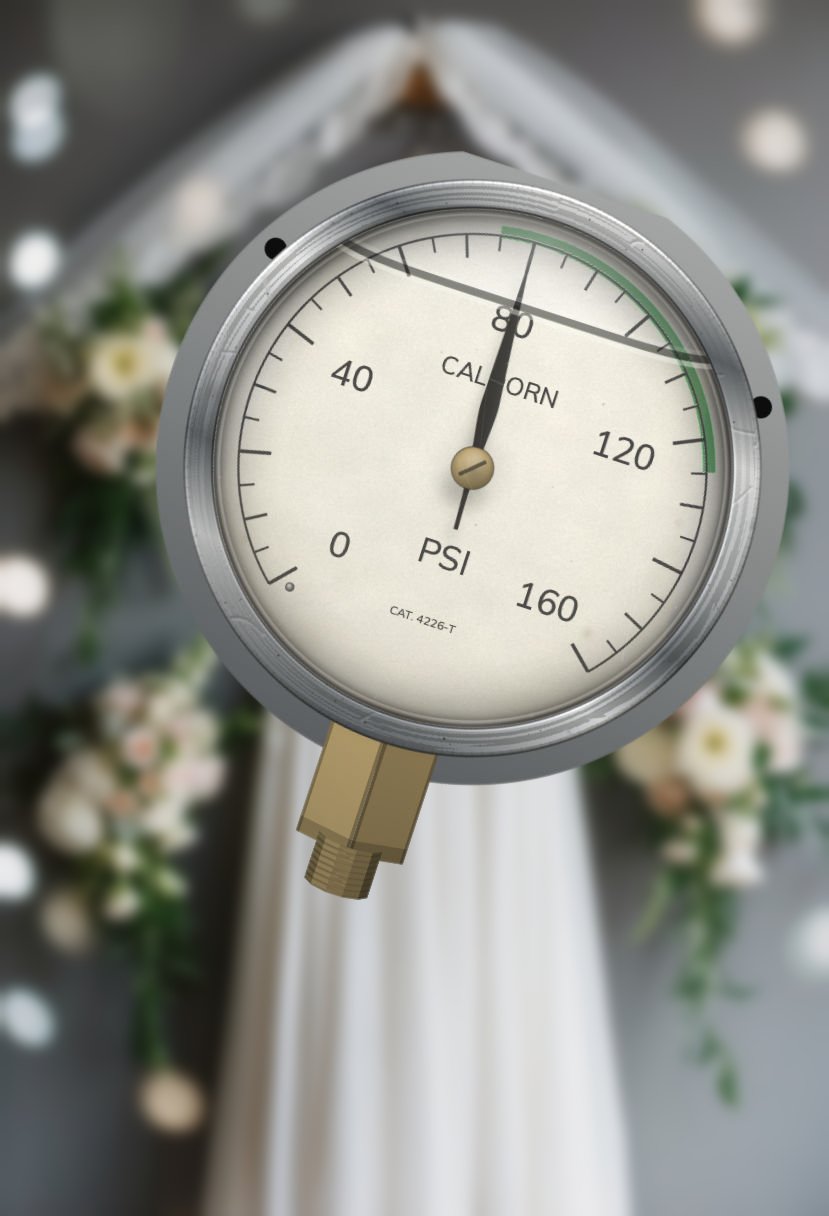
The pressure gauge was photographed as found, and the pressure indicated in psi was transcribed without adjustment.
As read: 80 psi
